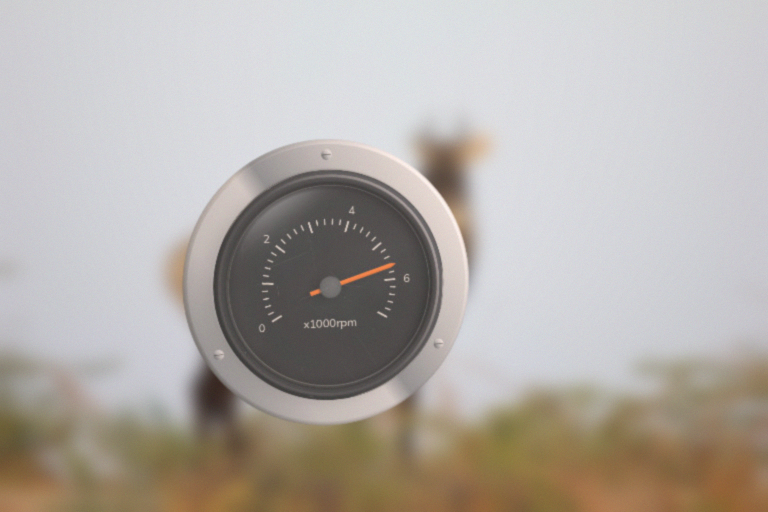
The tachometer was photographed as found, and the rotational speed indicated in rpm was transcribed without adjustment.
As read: 5600 rpm
